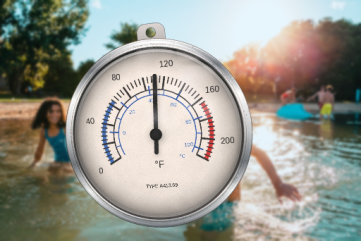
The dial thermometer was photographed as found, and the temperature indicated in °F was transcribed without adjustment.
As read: 112 °F
